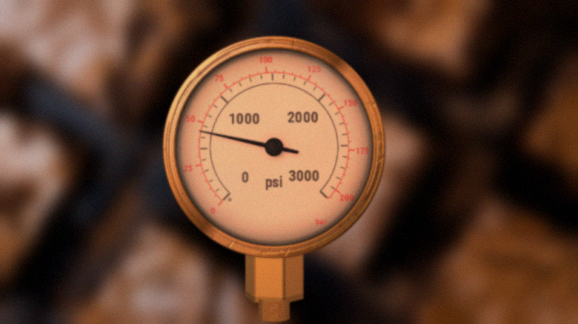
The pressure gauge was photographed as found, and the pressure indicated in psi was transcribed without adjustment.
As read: 650 psi
